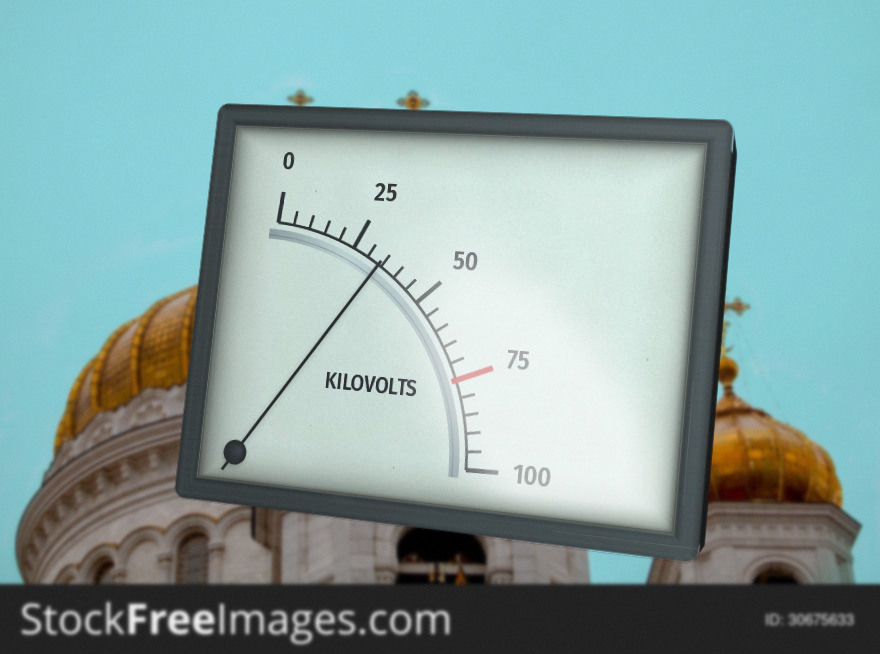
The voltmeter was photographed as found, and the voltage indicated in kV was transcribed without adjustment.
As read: 35 kV
